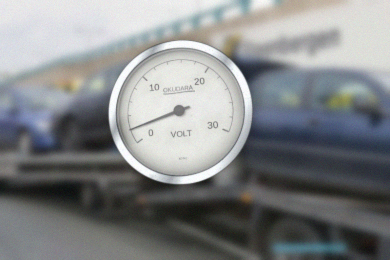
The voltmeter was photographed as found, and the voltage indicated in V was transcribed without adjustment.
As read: 2 V
